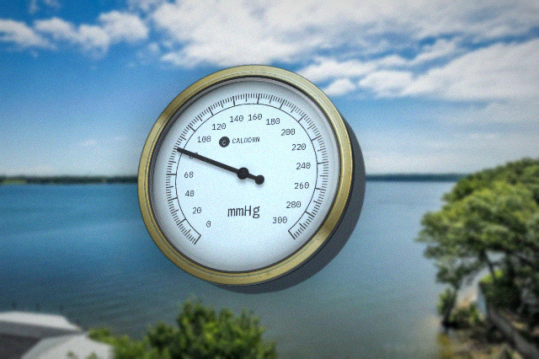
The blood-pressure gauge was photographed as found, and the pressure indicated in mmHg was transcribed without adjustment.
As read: 80 mmHg
